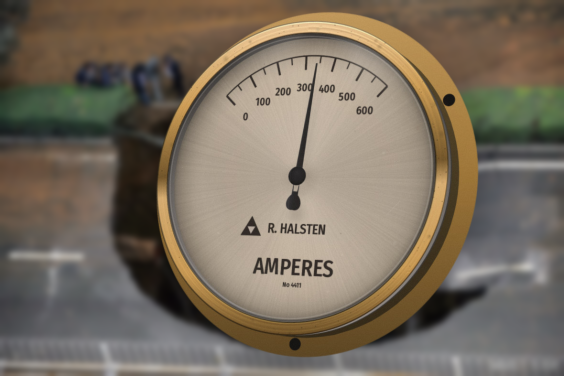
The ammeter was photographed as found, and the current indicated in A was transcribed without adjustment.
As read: 350 A
